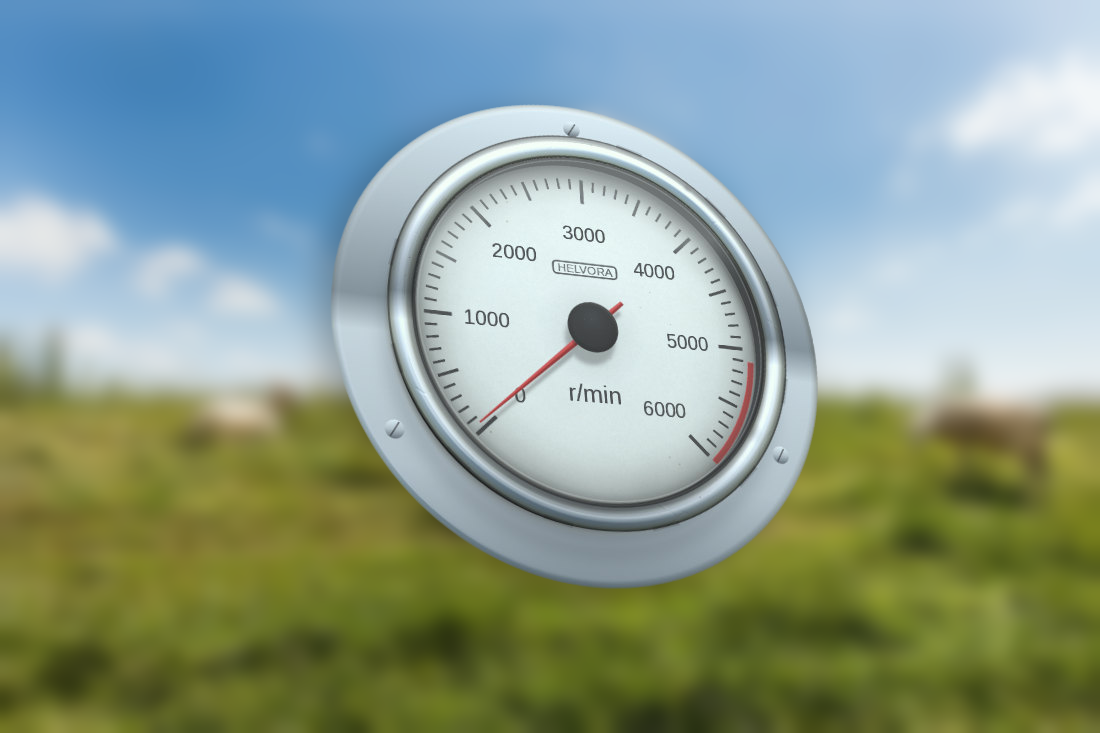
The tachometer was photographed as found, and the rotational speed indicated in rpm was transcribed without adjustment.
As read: 50 rpm
